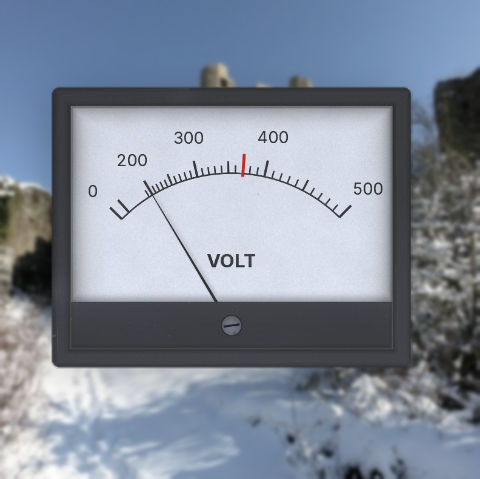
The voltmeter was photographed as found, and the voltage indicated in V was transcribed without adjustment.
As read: 200 V
